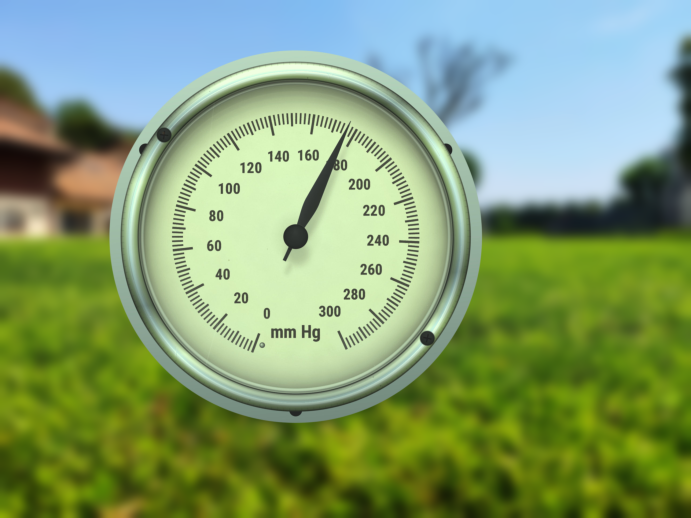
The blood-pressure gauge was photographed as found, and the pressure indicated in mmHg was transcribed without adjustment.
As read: 176 mmHg
